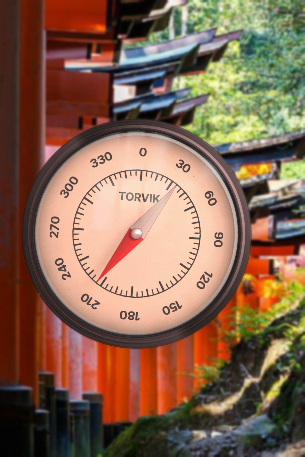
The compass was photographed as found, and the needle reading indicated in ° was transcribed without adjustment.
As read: 215 °
